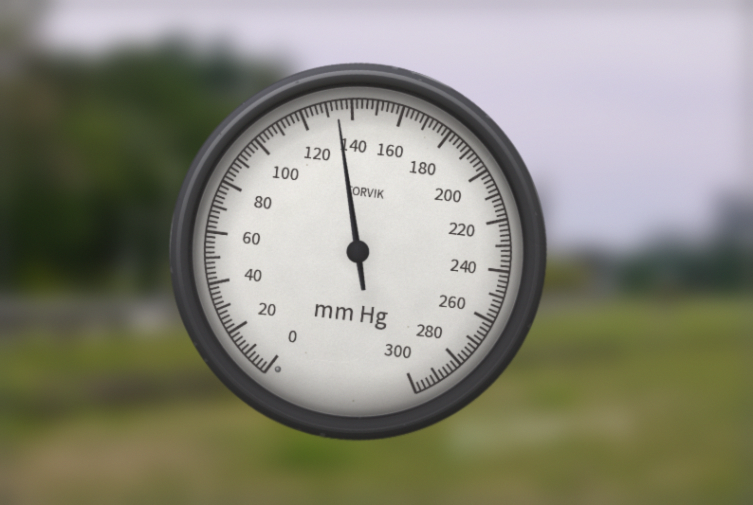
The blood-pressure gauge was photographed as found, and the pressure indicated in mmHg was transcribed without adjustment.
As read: 134 mmHg
